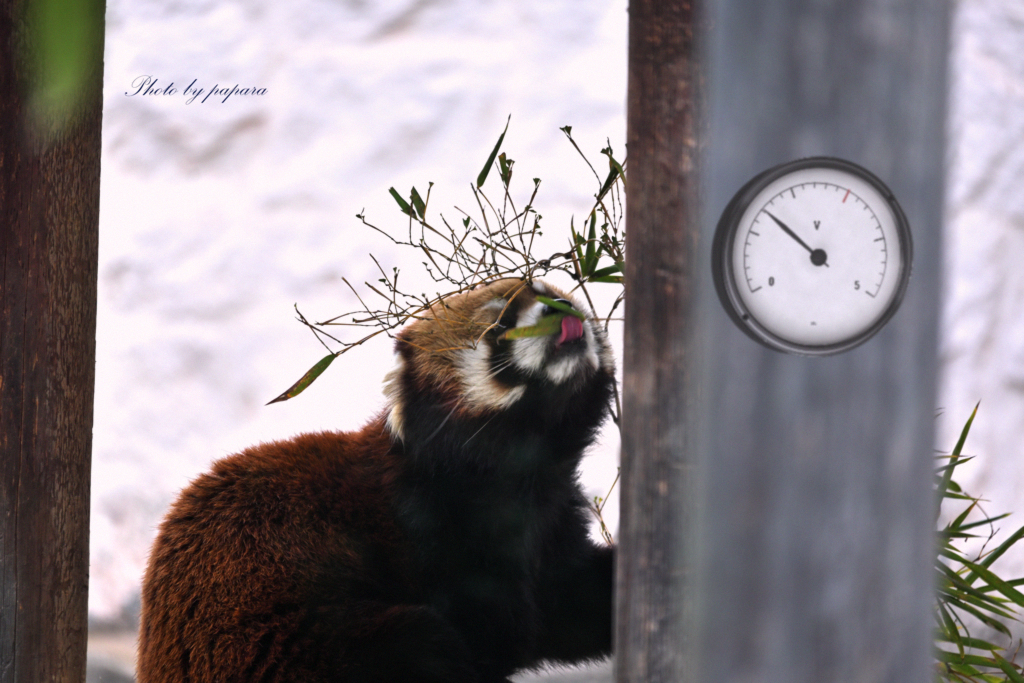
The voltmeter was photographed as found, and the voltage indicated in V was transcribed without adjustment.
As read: 1.4 V
